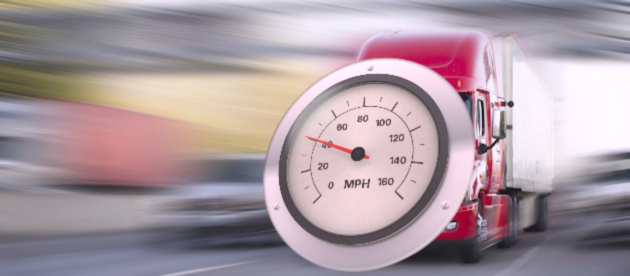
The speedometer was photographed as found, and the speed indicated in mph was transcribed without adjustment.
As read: 40 mph
